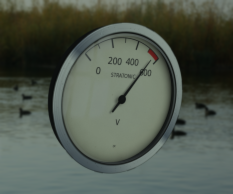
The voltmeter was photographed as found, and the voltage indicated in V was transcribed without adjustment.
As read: 550 V
